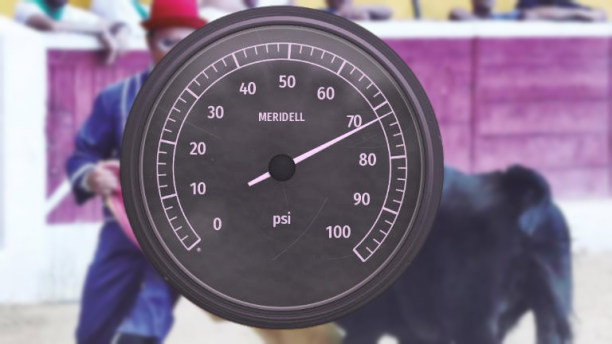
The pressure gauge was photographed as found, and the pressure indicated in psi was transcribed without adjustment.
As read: 72 psi
